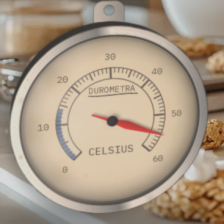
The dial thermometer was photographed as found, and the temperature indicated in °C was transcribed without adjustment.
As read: 55 °C
